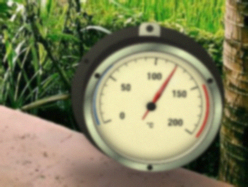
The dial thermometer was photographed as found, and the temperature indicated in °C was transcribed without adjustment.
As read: 120 °C
